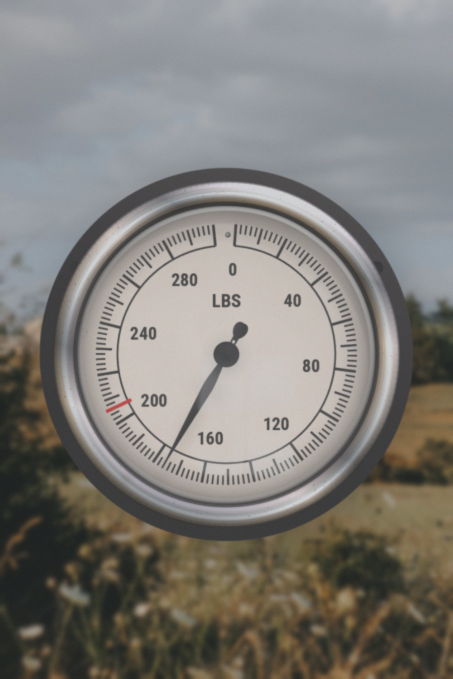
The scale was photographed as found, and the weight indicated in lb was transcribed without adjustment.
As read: 176 lb
